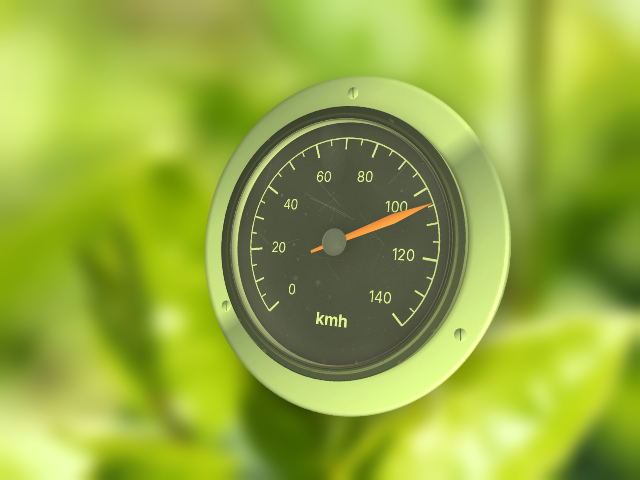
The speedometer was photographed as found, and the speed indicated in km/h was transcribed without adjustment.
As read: 105 km/h
